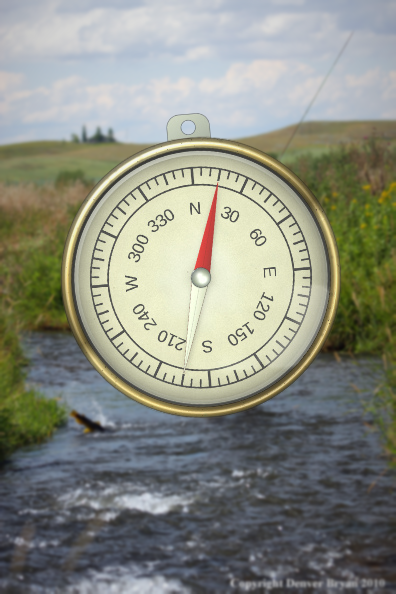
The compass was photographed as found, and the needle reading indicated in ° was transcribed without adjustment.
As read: 15 °
